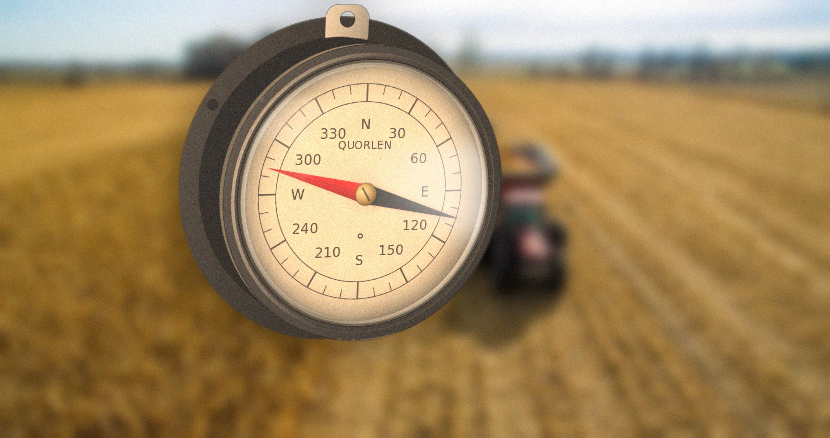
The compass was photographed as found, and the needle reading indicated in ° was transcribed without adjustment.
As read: 285 °
